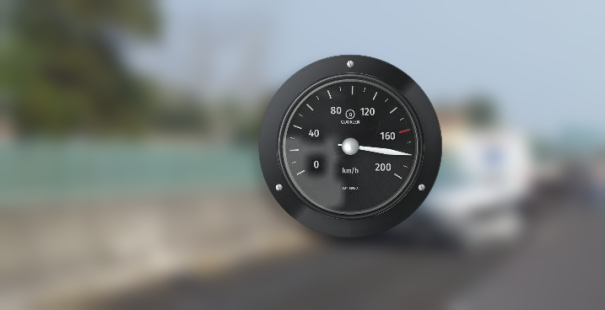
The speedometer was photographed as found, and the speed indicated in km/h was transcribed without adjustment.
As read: 180 km/h
